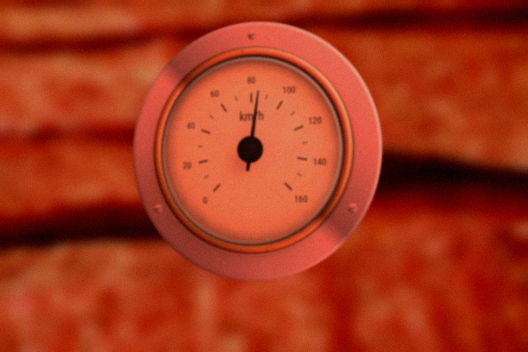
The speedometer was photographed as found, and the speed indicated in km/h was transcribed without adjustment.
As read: 85 km/h
